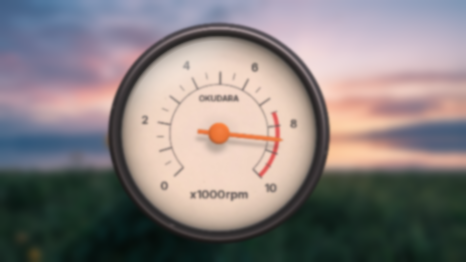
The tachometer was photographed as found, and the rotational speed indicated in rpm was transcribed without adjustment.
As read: 8500 rpm
